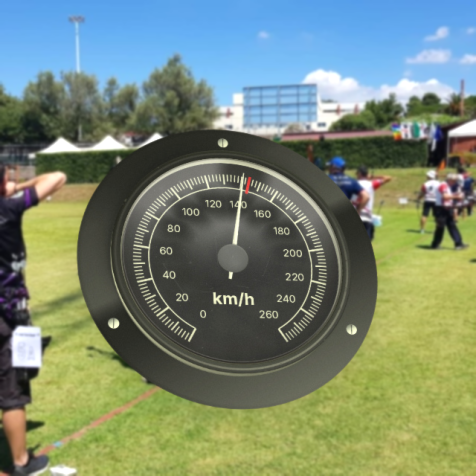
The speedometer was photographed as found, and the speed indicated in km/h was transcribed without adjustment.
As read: 140 km/h
